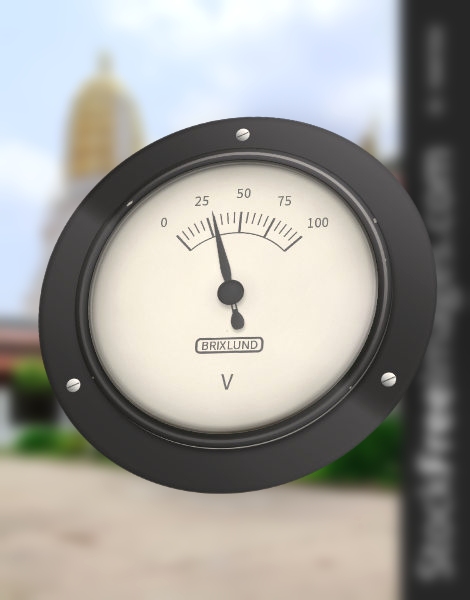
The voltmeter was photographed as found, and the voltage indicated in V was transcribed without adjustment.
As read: 30 V
